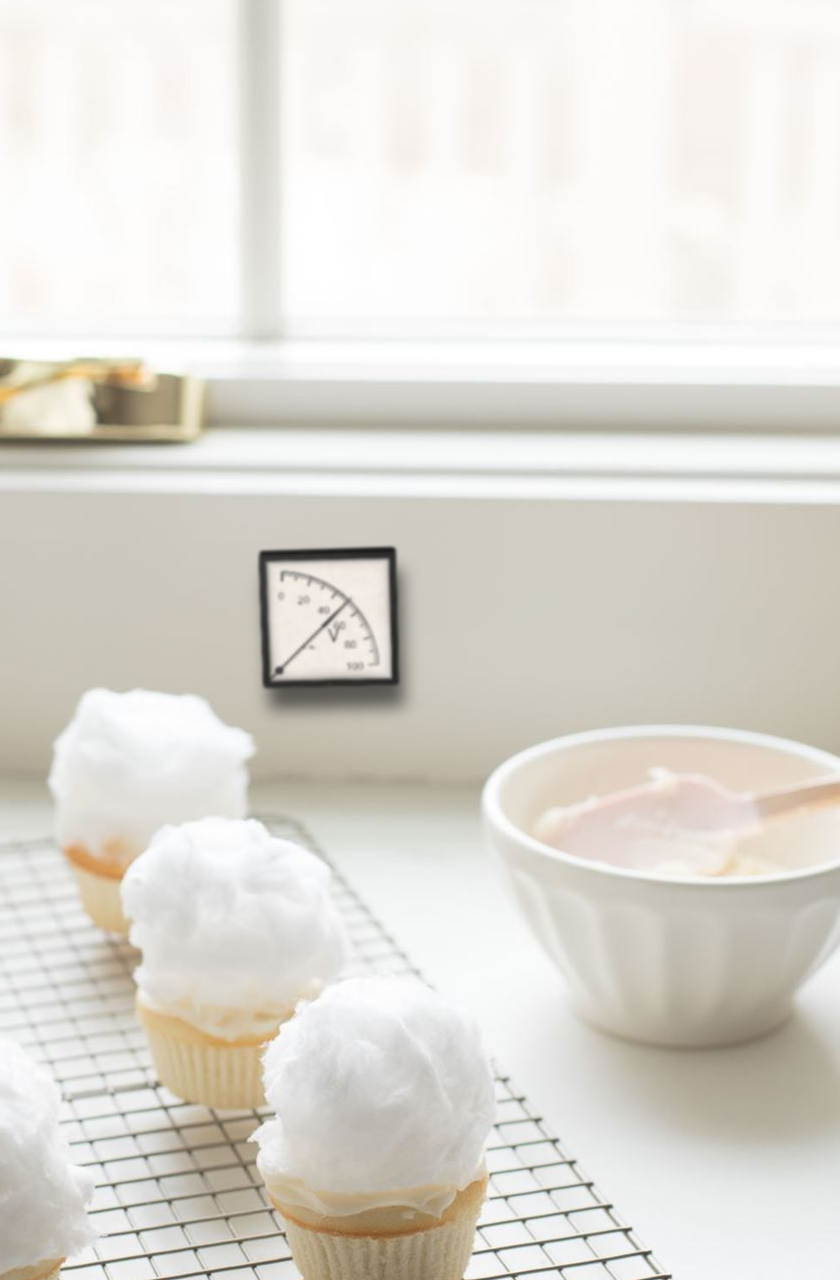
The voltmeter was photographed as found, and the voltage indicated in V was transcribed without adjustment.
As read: 50 V
